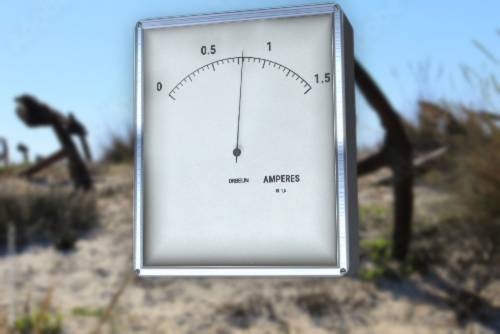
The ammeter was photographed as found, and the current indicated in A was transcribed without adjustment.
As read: 0.8 A
